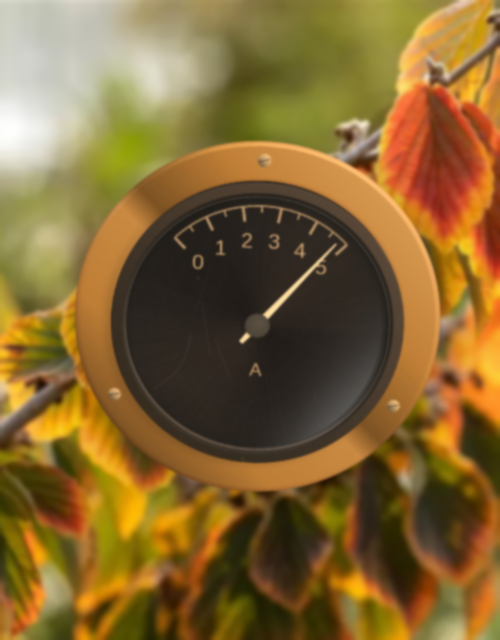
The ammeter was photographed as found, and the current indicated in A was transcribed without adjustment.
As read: 4.75 A
